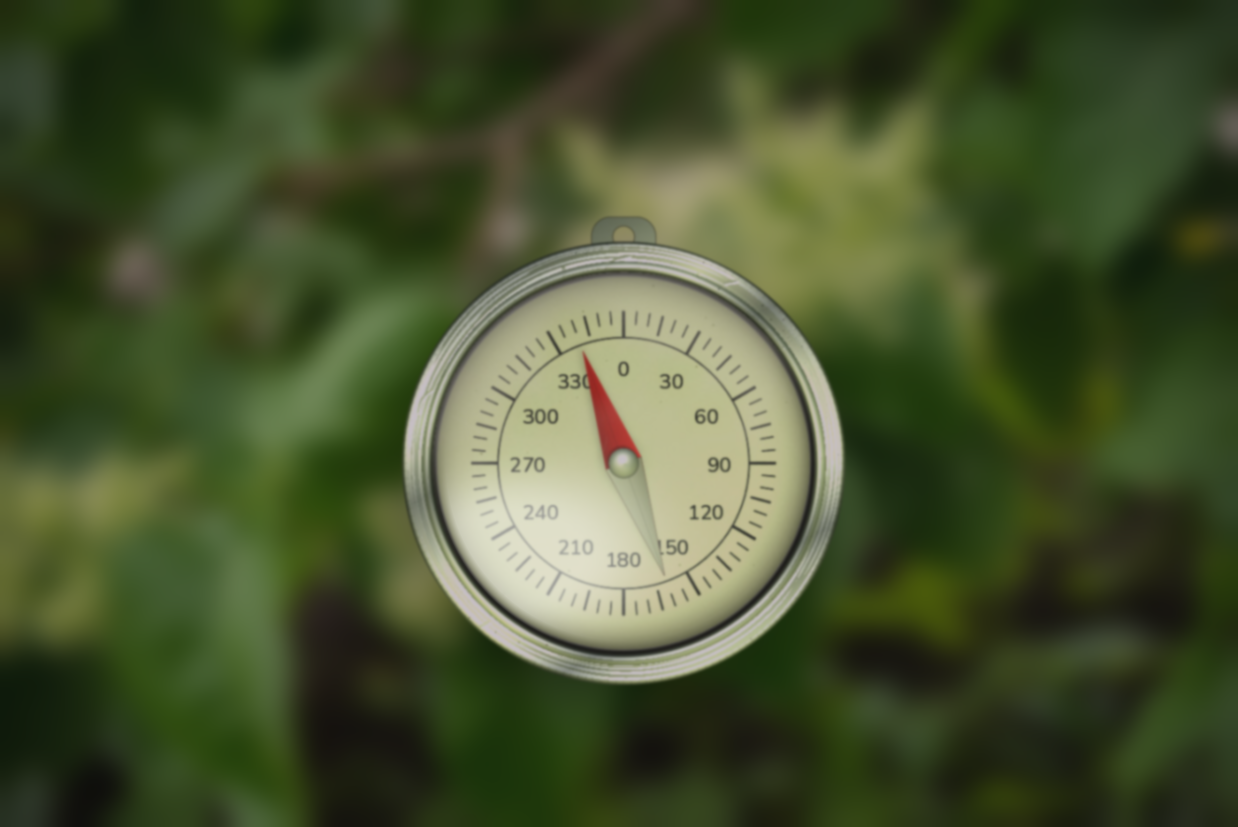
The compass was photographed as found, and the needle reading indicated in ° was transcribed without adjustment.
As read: 340 °
